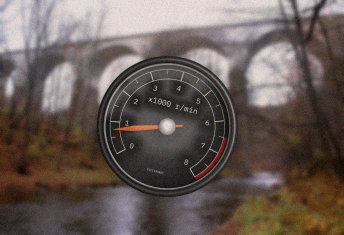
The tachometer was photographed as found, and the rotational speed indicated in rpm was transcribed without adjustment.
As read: 750 rpm
